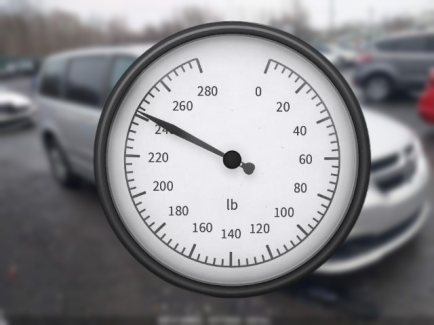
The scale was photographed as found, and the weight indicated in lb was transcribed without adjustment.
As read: 242 lb
